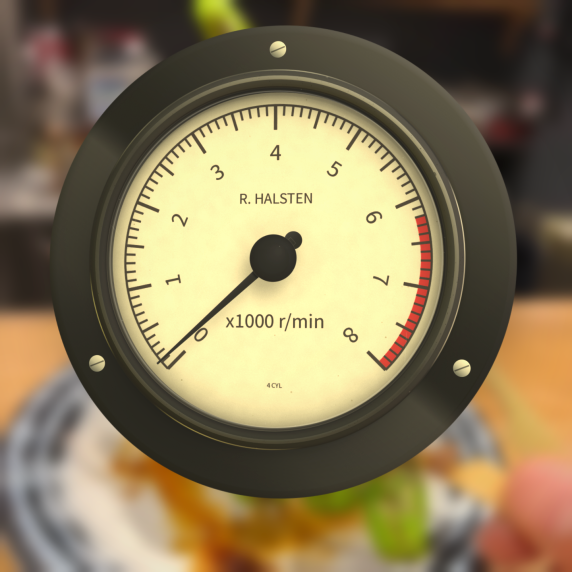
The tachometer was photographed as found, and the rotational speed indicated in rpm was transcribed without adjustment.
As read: 100 rpm
